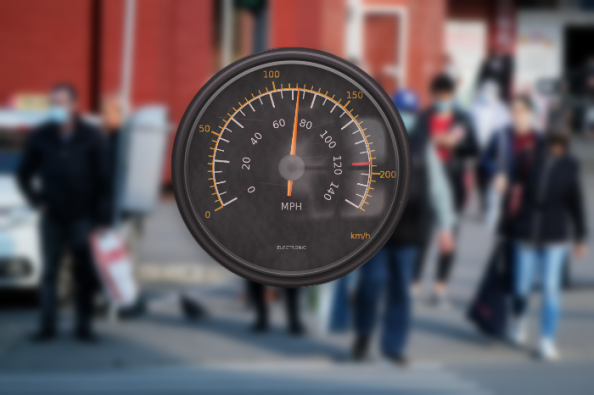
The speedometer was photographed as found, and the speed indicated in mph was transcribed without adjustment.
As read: 72.5 mph
